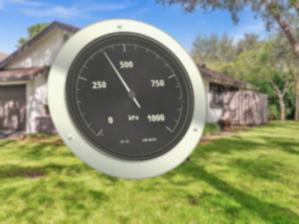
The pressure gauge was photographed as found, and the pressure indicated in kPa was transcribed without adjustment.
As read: 400 kPa
